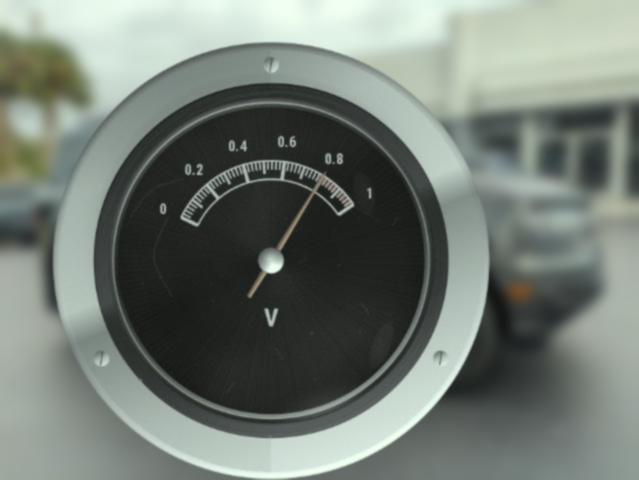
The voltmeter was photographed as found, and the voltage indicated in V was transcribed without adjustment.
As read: 0.8 V
